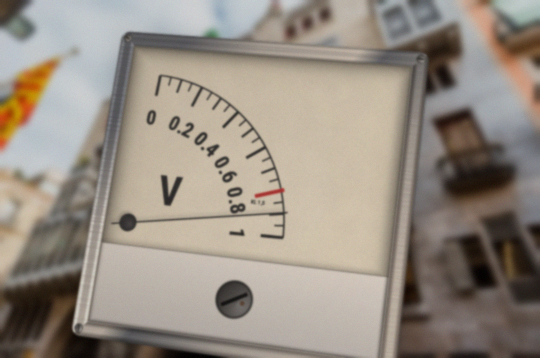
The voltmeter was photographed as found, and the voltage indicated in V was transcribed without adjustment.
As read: 0.9 V
